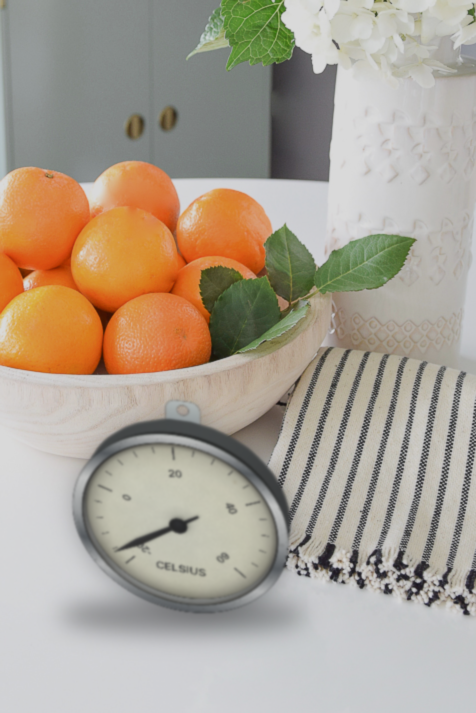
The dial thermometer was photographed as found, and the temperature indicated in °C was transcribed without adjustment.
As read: -16 °C
